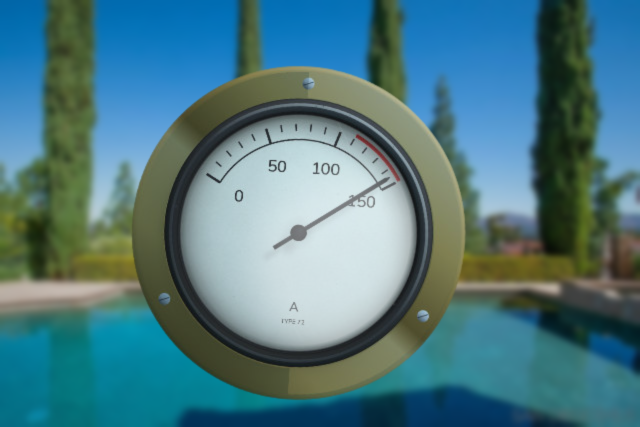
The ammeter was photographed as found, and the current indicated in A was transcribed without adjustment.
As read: 145 A
